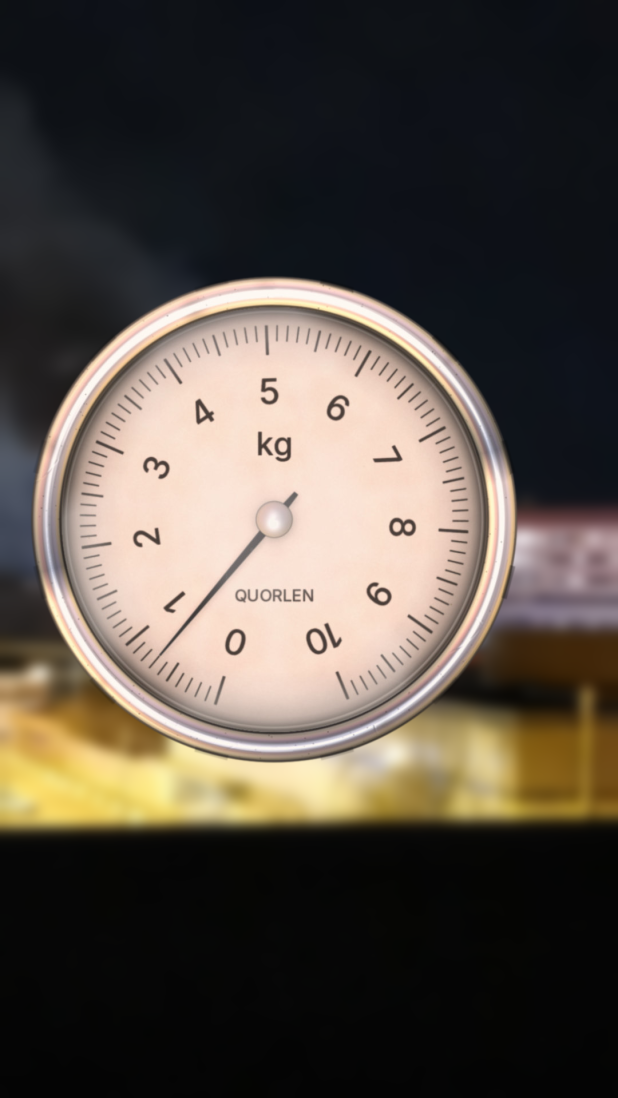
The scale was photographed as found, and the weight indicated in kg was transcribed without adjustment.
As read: 0.7 kg
